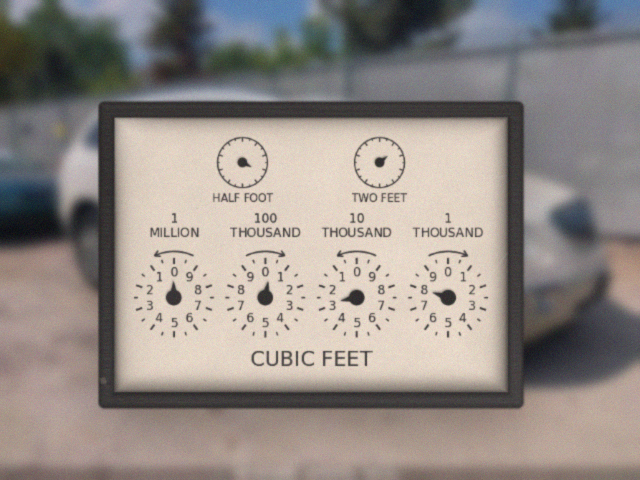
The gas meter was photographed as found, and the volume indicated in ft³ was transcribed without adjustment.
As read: 2800 ft³
